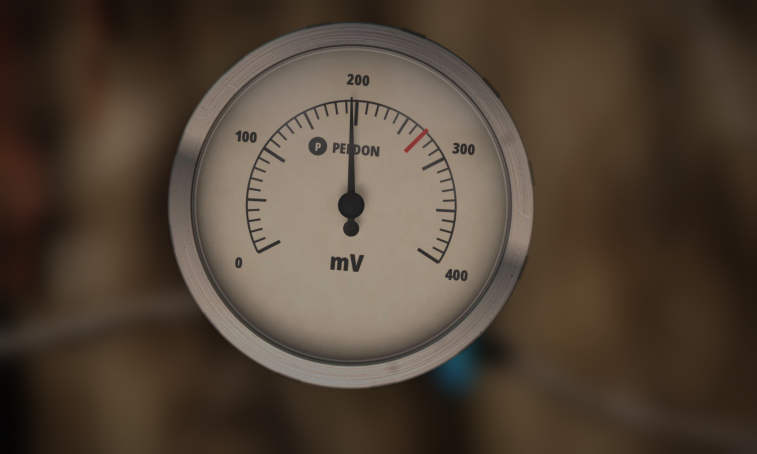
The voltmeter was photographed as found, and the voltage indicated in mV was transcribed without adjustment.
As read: 195 mV
